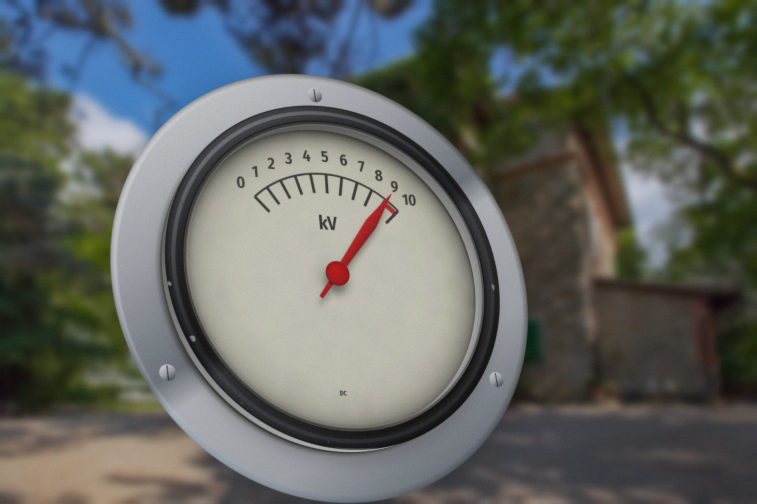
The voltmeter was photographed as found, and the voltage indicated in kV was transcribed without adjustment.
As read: 9 kV
